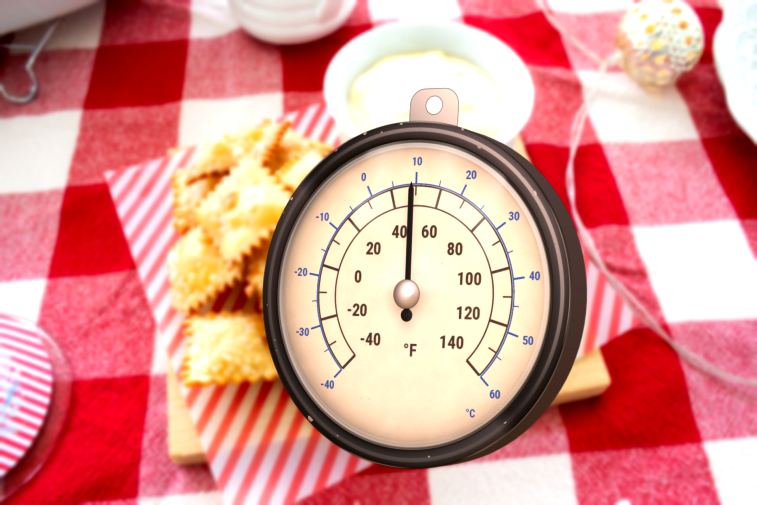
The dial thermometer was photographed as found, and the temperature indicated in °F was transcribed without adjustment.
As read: 50 °F
